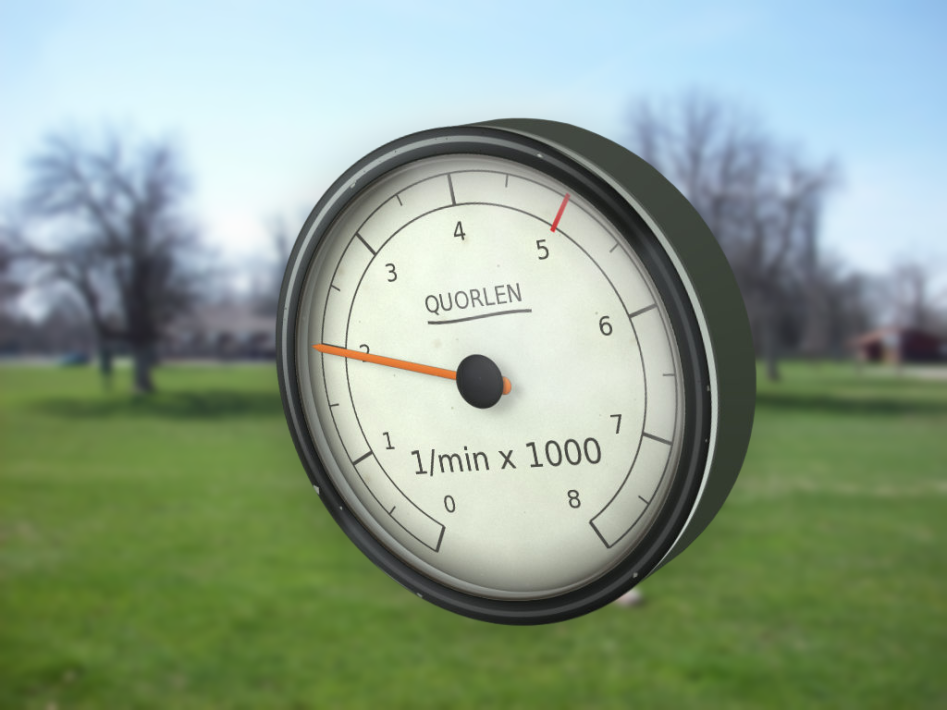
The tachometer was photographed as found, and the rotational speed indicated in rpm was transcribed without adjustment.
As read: 2000 rpm
